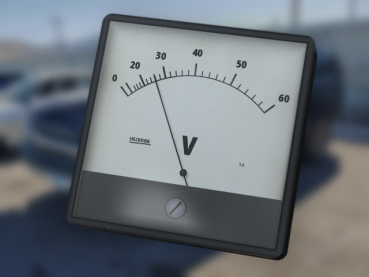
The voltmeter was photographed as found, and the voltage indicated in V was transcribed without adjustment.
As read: 26 V
